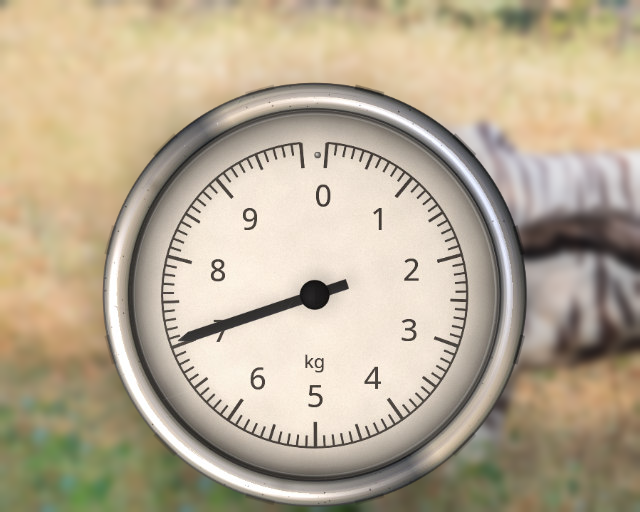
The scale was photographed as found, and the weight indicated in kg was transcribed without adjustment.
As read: 7.05 kg
